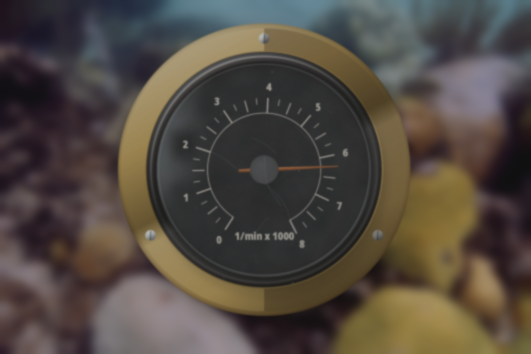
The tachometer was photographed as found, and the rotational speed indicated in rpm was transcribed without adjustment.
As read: 6250 rpm
